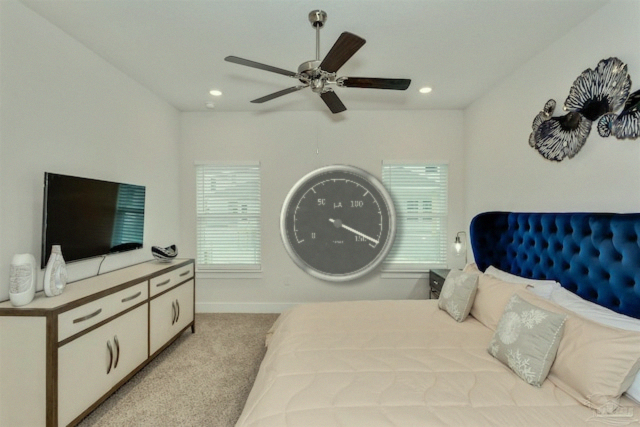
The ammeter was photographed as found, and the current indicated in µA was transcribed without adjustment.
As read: 145 µA
